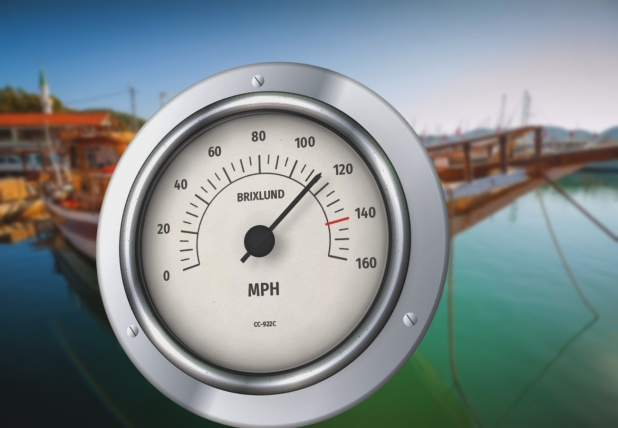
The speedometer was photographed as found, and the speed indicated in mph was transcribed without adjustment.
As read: 115 mph
